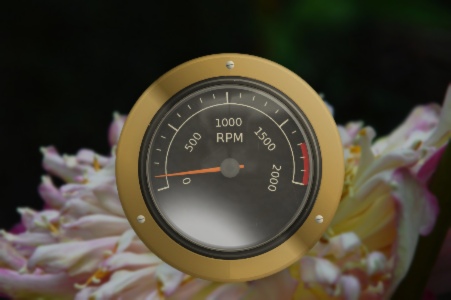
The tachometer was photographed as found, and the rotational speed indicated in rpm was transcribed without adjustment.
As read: 100 rpm
